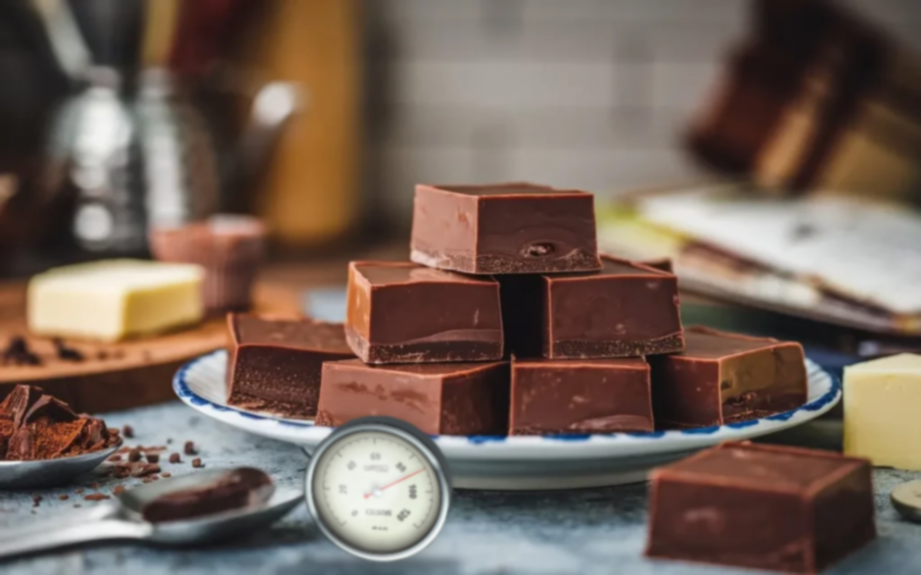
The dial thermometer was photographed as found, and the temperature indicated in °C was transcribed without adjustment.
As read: 88 °C
